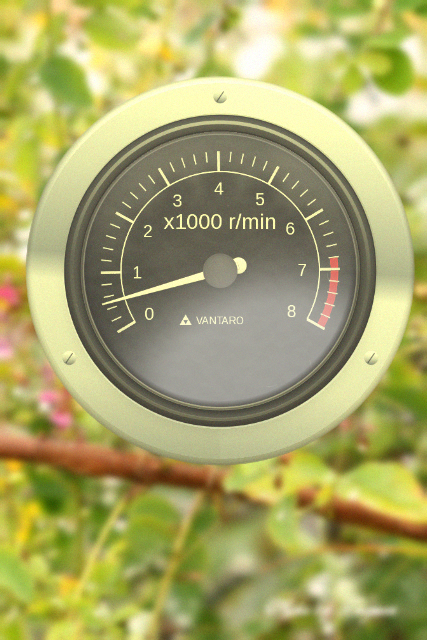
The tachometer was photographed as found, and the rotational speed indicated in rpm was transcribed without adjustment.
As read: 500 rpm
